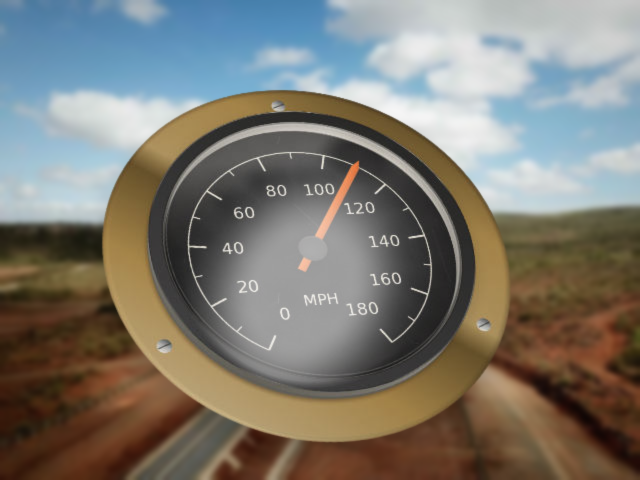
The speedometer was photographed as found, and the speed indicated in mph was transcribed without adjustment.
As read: 110 mph
